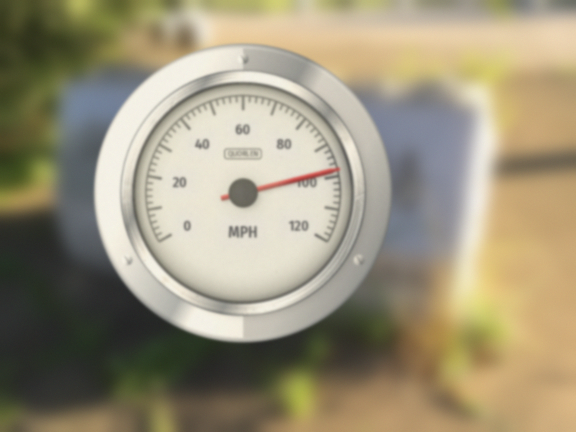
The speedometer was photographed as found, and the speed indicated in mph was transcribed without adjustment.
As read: 98 mph
